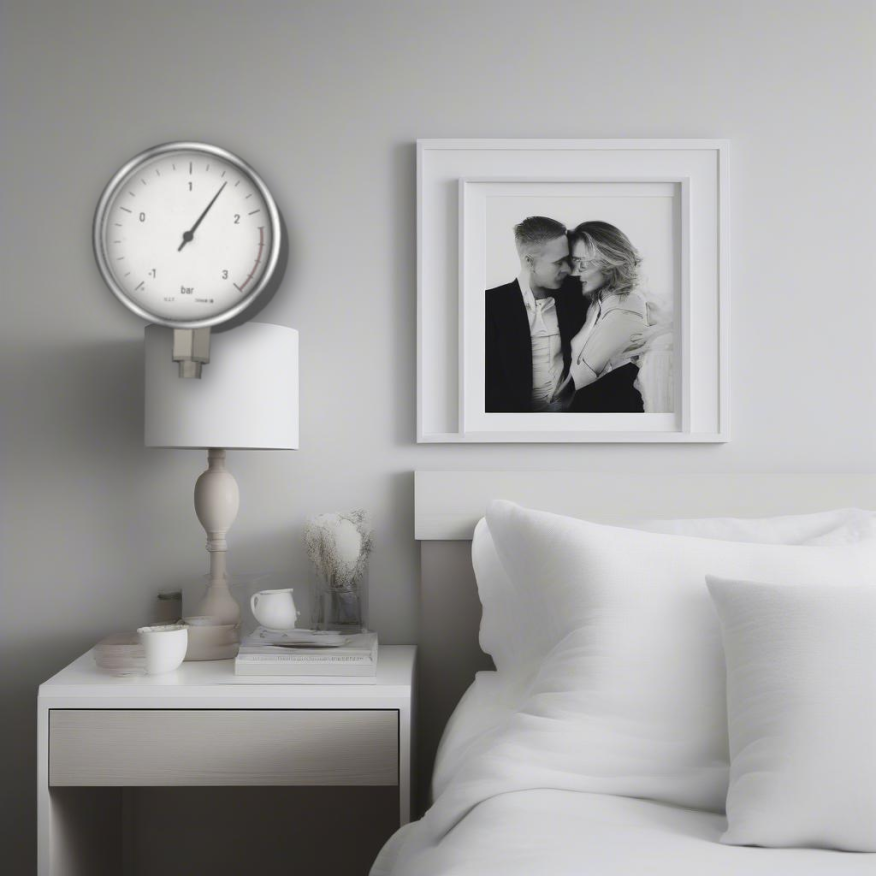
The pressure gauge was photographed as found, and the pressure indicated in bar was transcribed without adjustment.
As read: 1.5 bar
